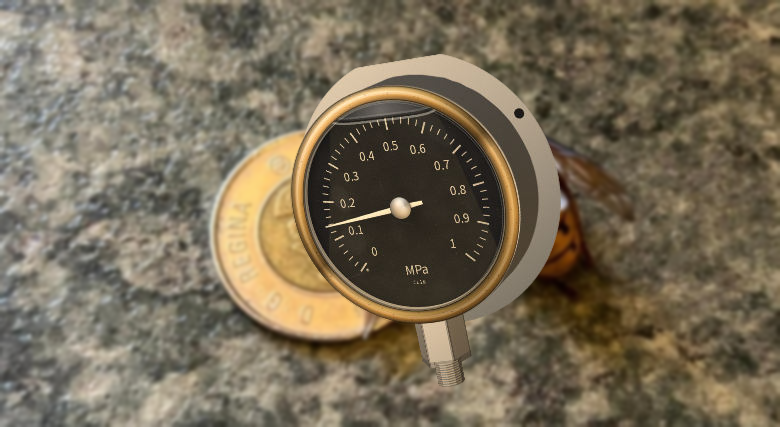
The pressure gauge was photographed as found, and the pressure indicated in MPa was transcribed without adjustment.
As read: 0.14 MPa
